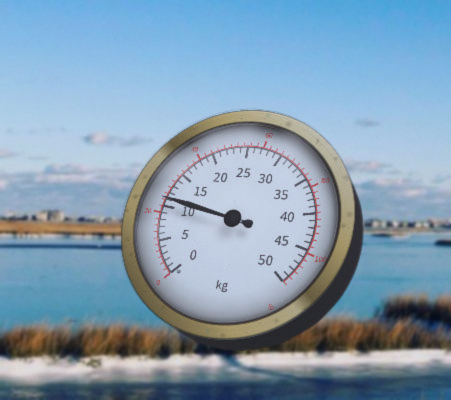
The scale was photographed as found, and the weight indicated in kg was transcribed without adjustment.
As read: 11 kg
